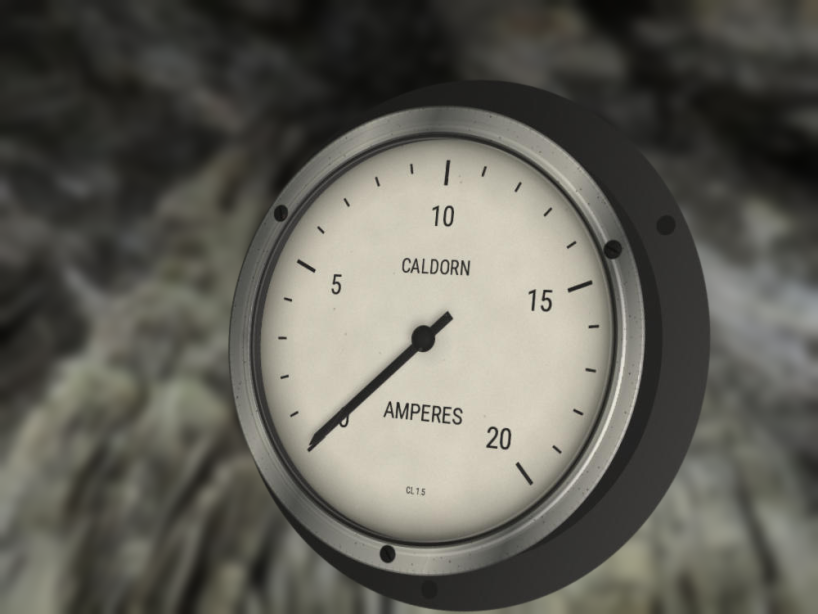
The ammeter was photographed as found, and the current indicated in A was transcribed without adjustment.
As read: 0 A
